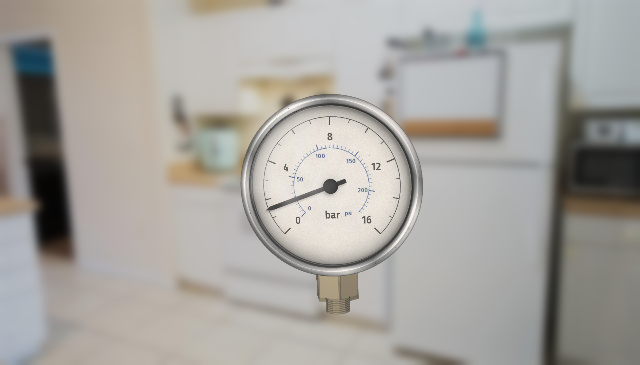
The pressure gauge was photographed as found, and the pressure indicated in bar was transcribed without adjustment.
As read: 1.5 bar
